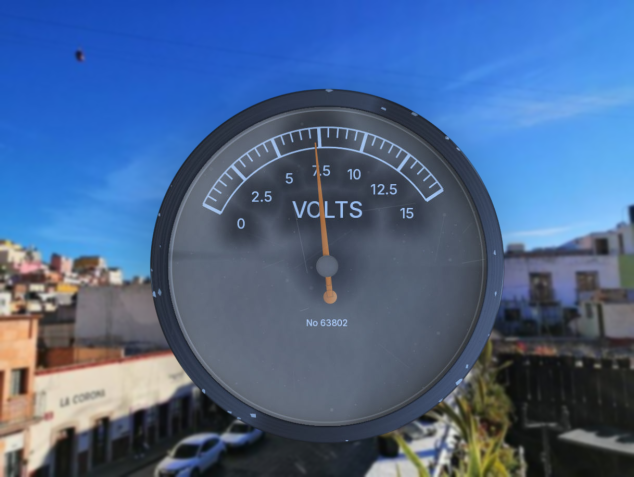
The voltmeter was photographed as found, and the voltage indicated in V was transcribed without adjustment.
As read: 7.25 V
